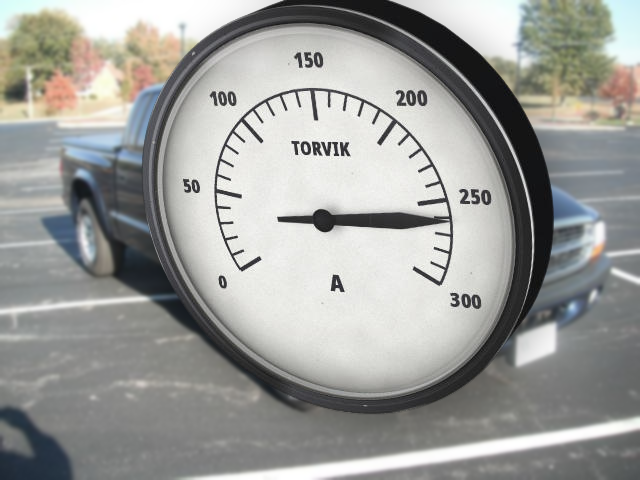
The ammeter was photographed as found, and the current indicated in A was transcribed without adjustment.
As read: 260 A
